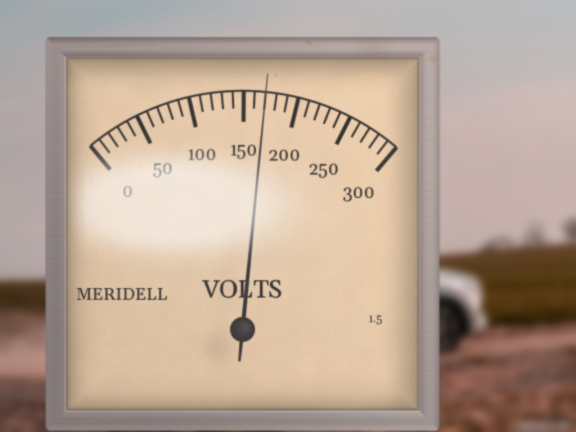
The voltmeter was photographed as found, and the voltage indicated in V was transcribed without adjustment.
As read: 170 V
